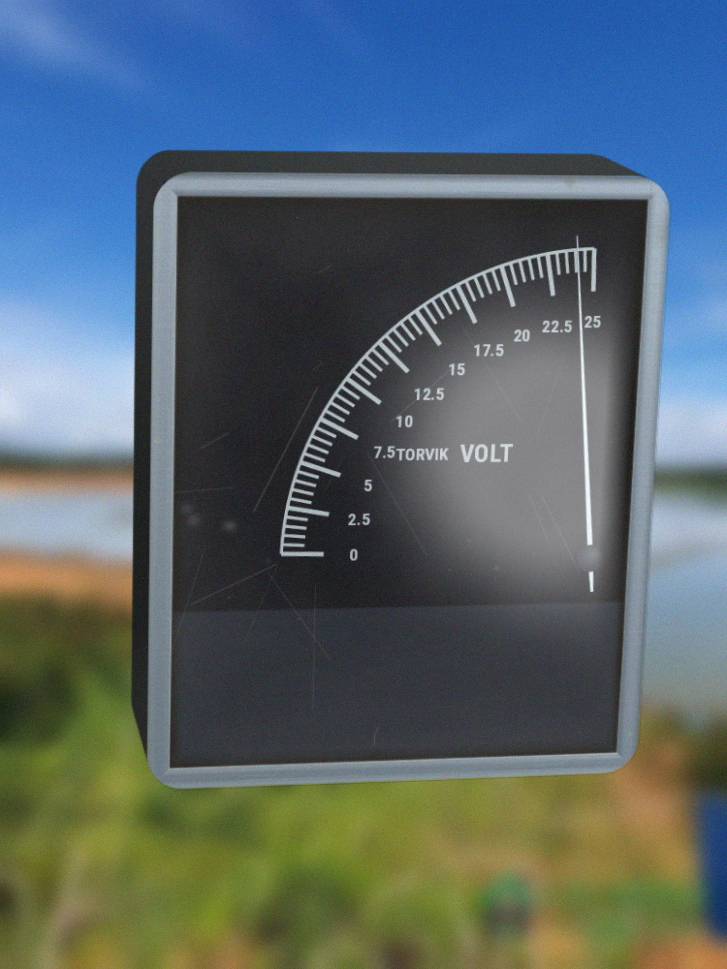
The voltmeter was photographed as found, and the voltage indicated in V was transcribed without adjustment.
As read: 24 V
